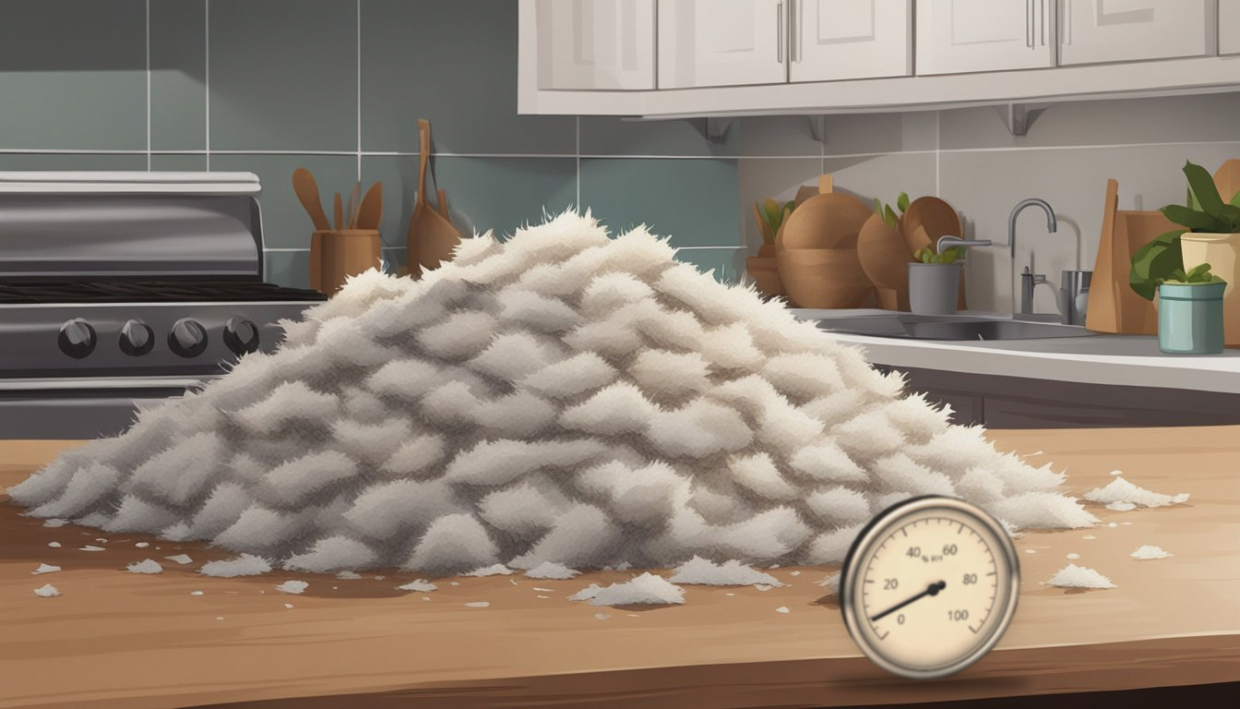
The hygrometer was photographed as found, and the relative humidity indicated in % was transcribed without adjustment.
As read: 8 %
